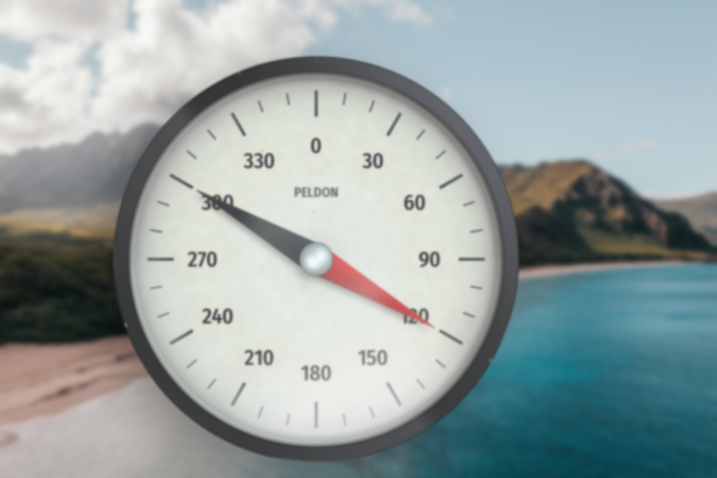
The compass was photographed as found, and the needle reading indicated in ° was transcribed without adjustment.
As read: 120 °
